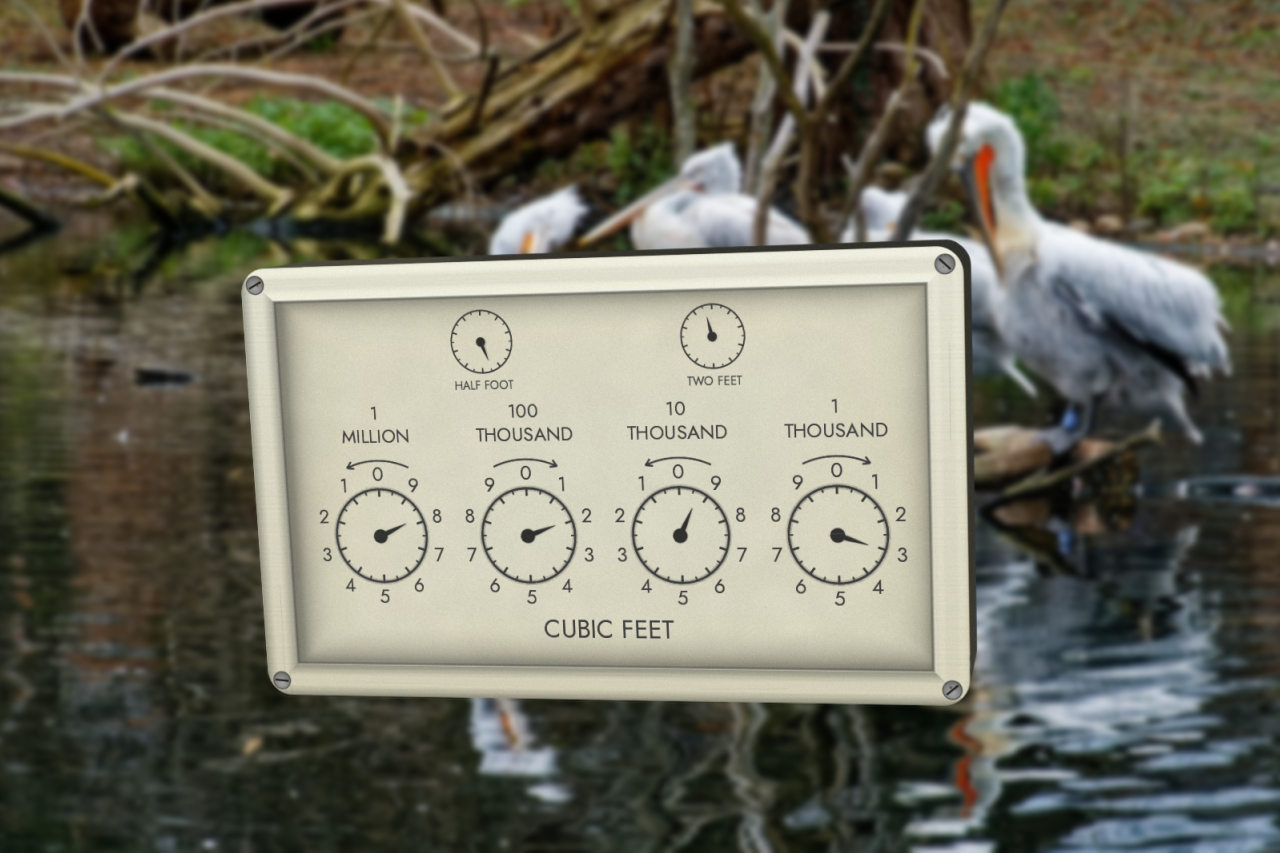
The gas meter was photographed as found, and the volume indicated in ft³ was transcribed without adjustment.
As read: 819300 ft³
